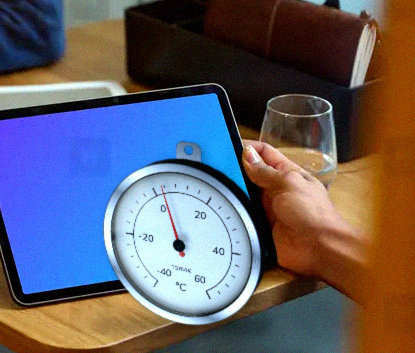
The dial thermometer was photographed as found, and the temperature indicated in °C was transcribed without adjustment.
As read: 4 °C
